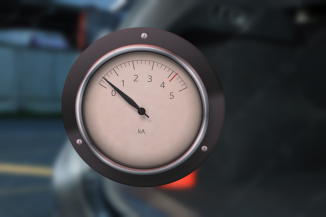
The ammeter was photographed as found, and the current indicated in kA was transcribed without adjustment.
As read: 0.4 kA
